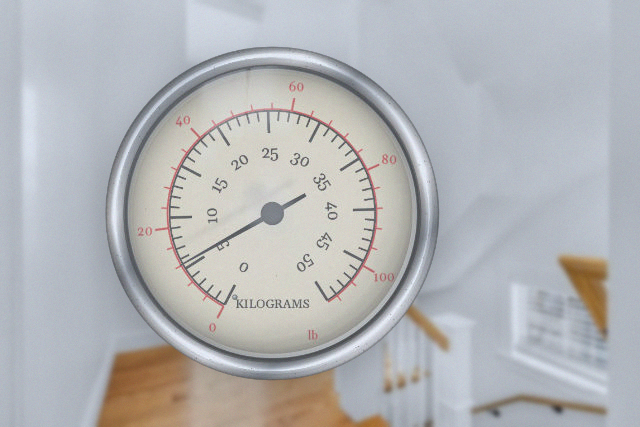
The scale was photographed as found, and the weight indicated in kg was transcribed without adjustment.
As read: 5.5 kg
